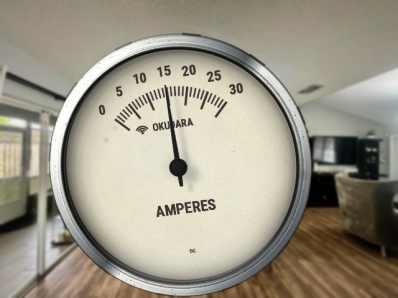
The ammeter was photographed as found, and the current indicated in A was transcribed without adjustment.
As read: 15 A
